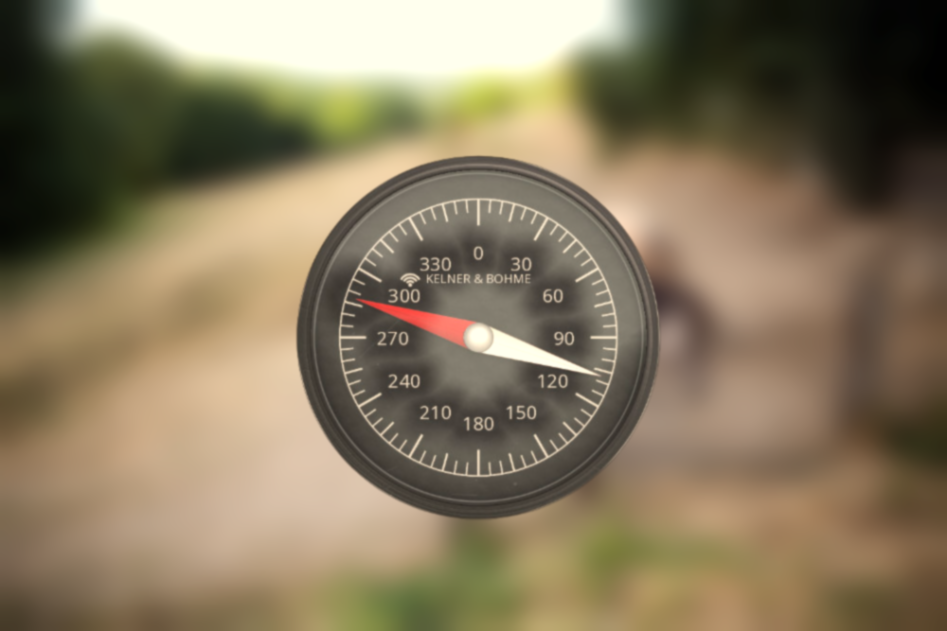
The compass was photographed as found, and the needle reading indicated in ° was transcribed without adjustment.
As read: 287.5 °
